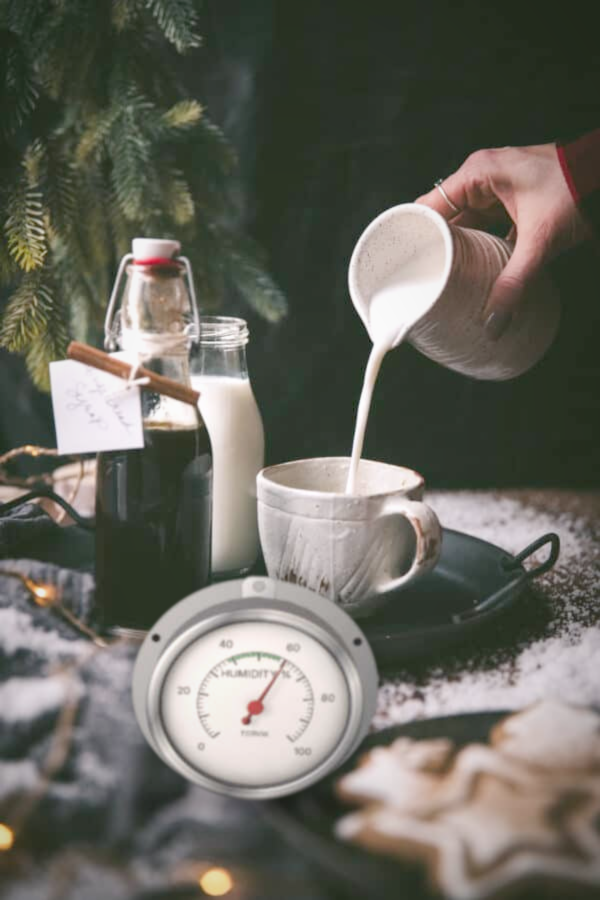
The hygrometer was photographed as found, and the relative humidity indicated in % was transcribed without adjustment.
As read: 60 %
